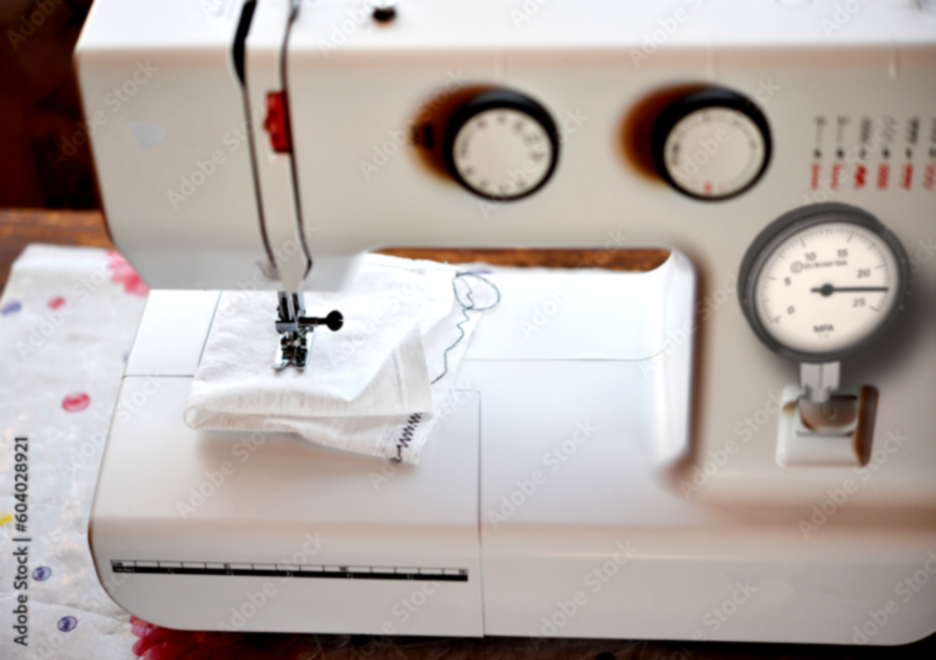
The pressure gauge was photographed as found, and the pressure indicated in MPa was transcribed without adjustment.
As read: 22.5 MPa
